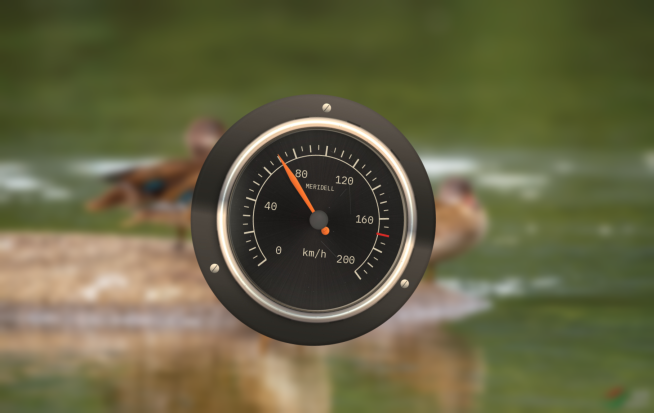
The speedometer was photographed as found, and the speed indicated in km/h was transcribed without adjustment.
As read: 70 km/h
